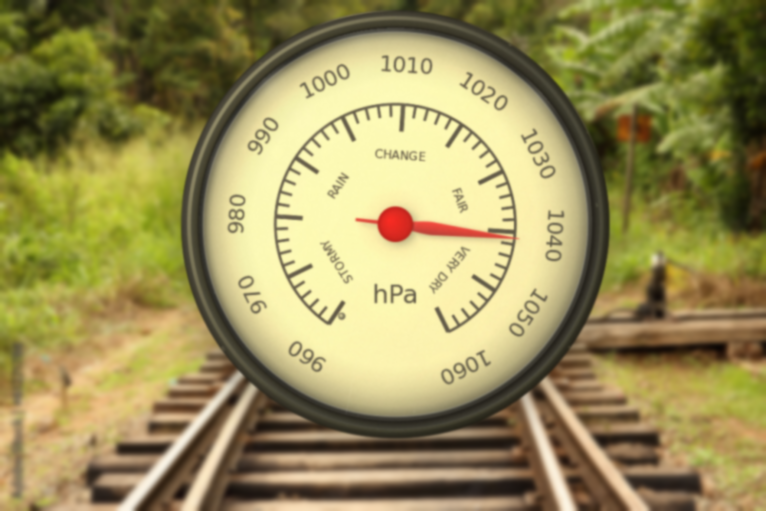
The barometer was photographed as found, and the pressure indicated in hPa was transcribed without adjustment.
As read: 1041 hPa
